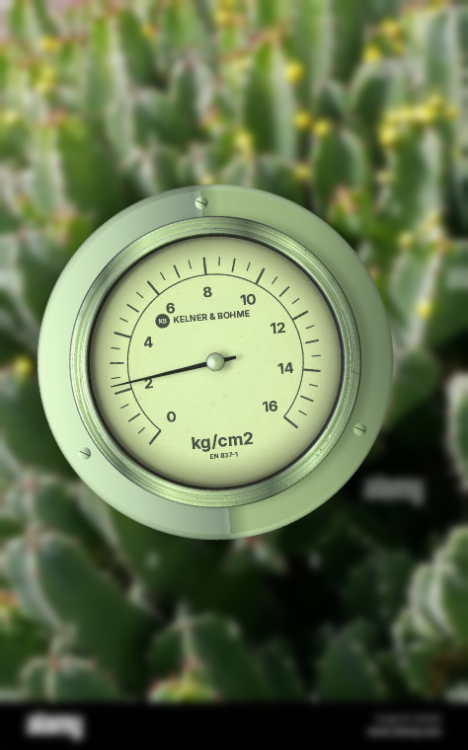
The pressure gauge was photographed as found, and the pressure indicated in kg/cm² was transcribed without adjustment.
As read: 2.25 kg/cm²
